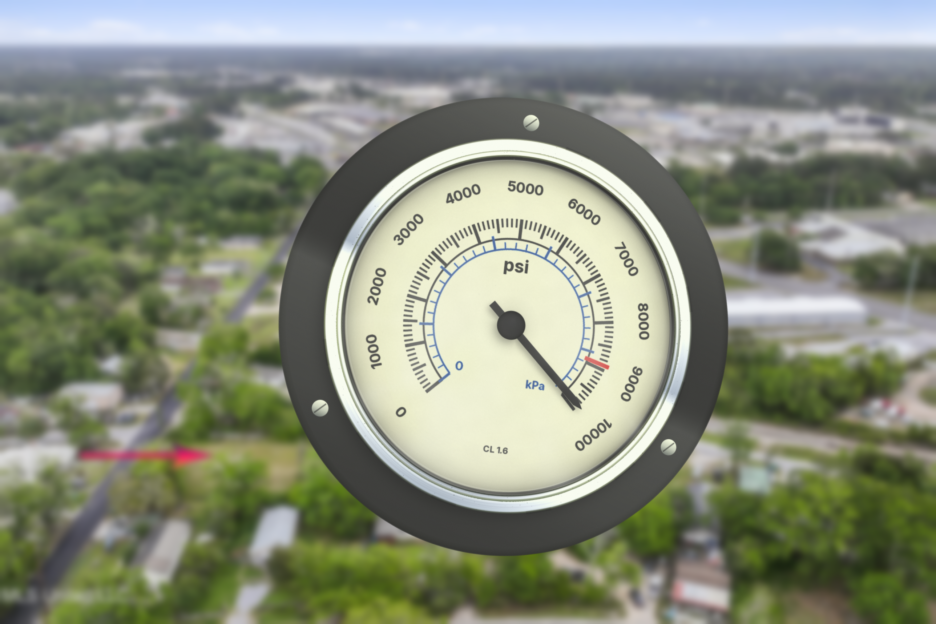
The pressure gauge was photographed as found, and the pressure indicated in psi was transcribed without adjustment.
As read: 9900 psi
